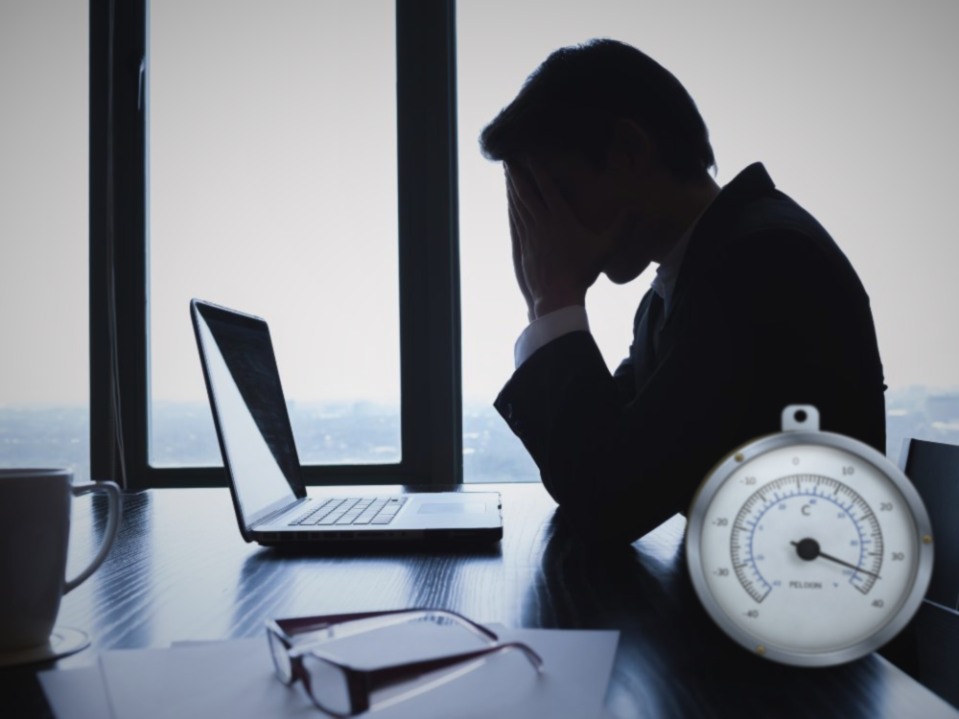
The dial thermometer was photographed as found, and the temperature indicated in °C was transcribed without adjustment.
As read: 35 °C
